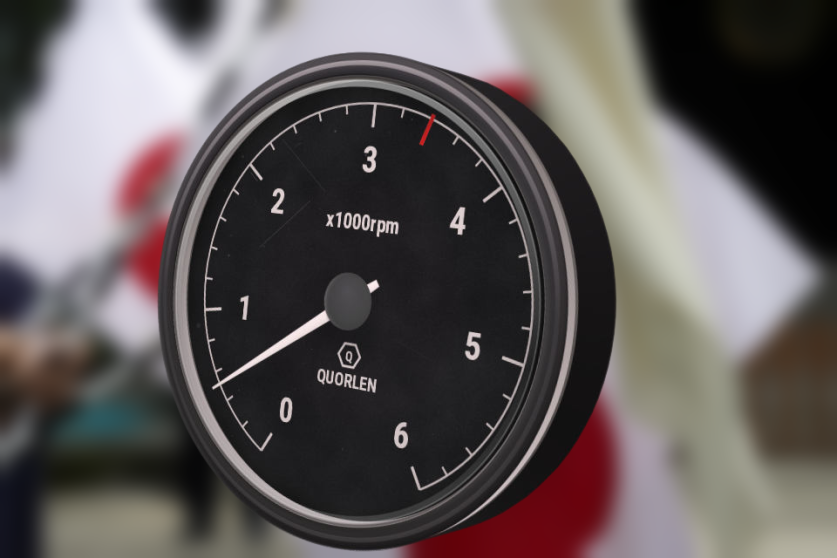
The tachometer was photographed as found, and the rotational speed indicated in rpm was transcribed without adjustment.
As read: 500 rpm
